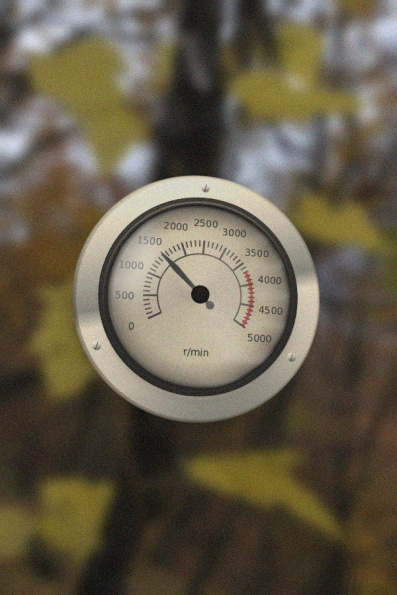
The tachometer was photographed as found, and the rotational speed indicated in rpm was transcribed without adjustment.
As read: 1500 rpm
